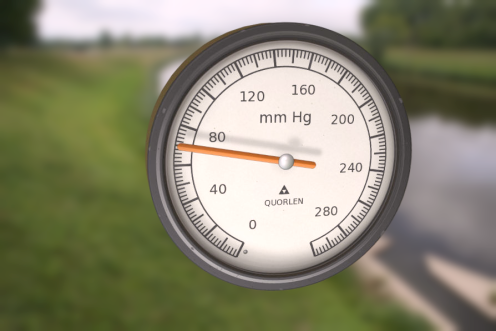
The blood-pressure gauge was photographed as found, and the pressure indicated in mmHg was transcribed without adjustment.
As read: 70 mmHg
